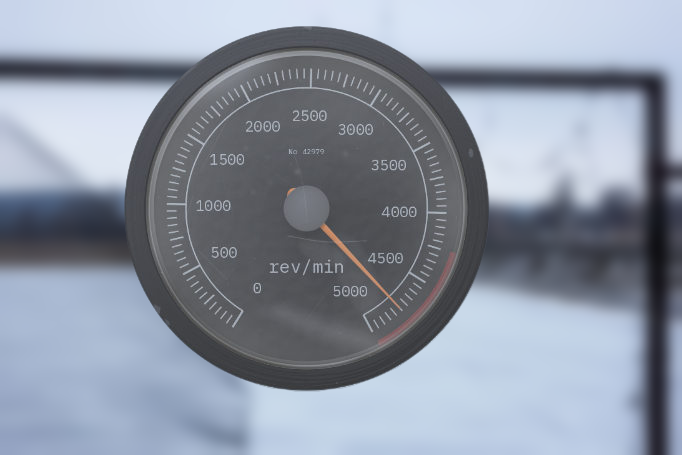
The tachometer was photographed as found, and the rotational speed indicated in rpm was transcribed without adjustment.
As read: 4750 rpm
